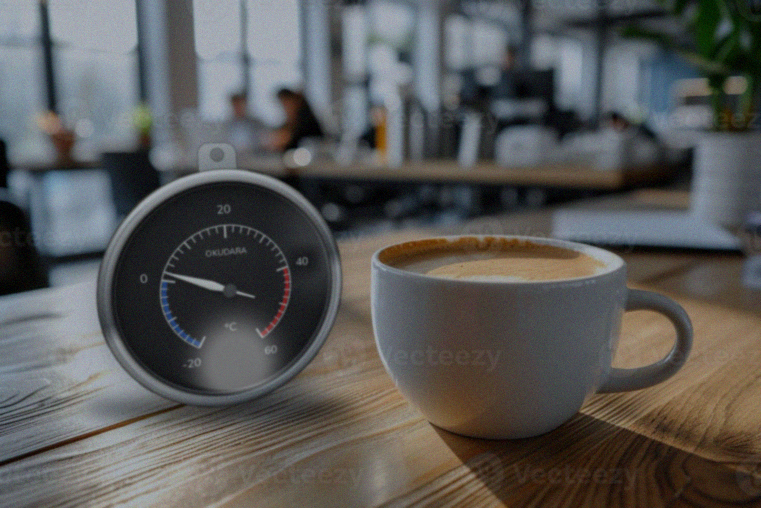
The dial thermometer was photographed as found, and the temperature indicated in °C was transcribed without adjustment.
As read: 2 °C
